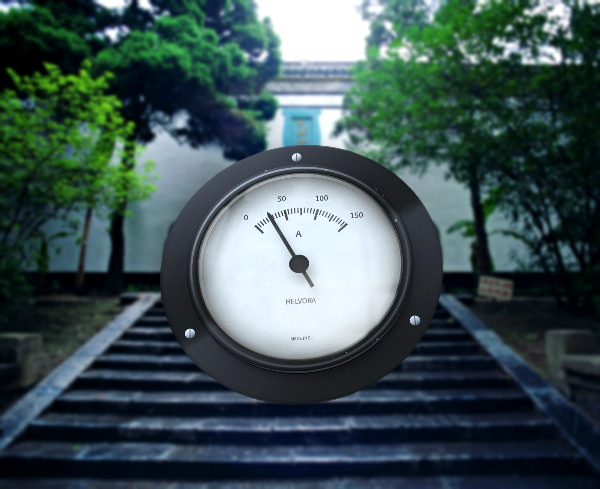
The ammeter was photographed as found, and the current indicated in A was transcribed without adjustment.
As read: 25 A
